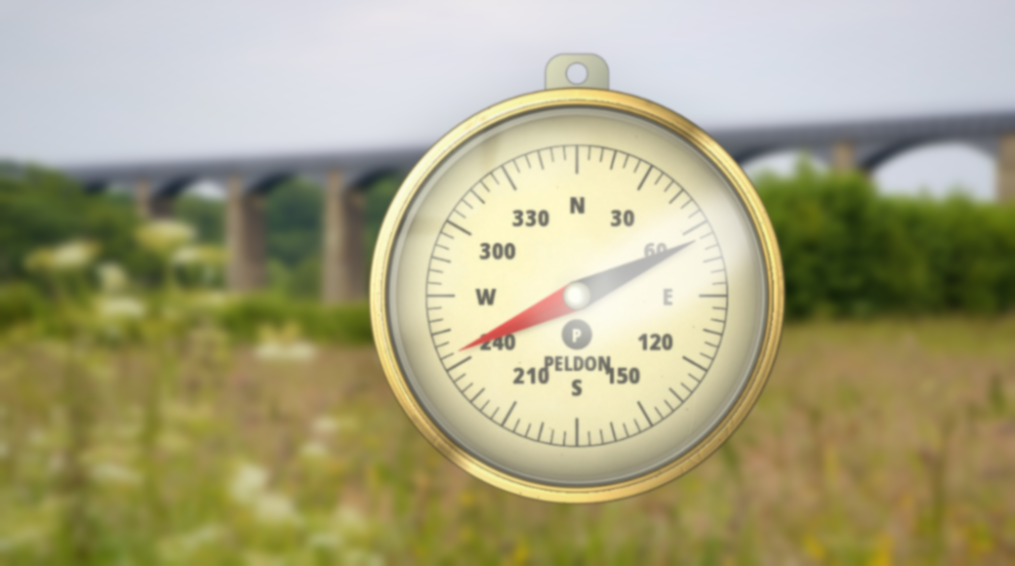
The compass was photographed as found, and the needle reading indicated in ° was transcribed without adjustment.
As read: 245 °
